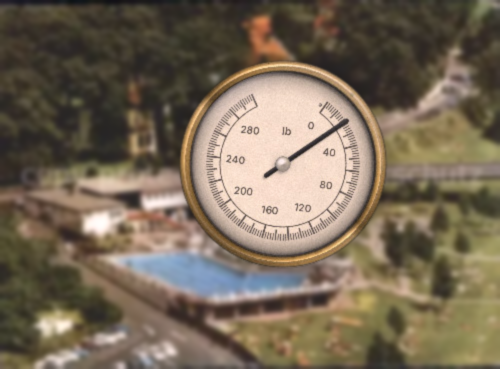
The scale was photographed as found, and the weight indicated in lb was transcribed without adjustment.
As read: 20 lb
